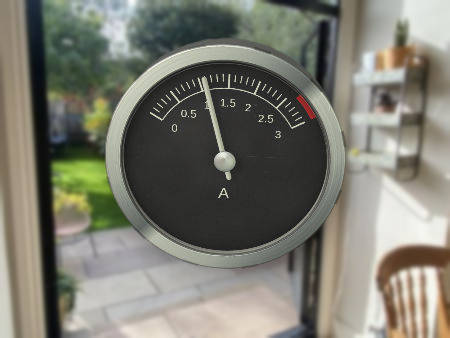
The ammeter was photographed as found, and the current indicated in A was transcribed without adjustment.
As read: 1.1 A
